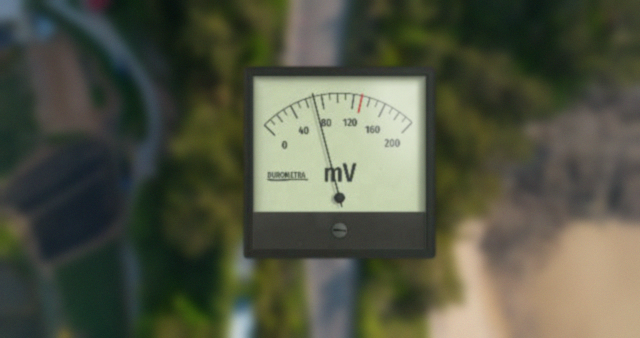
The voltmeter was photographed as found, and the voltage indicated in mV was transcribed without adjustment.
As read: 70 mV
